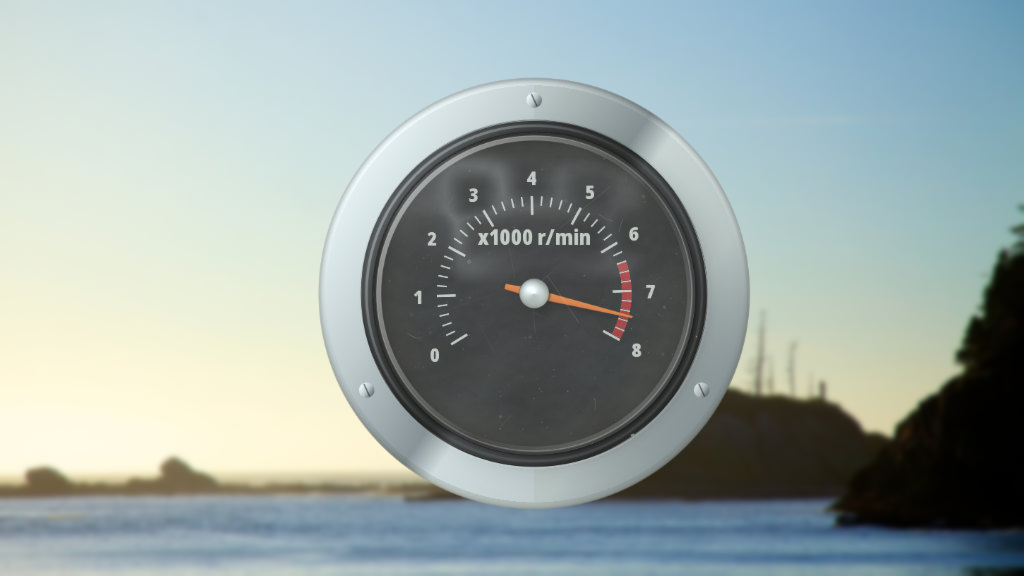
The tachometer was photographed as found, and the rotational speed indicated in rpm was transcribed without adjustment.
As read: 7500 rpm
